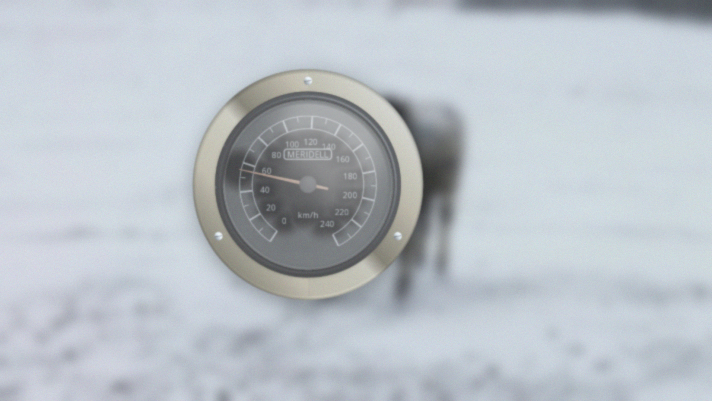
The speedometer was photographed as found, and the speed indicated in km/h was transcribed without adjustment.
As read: 55 km/h
